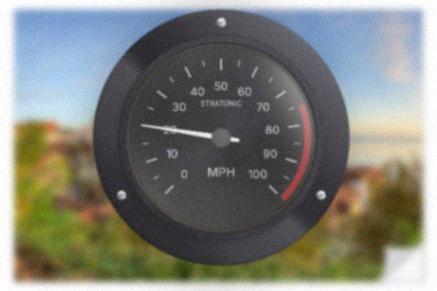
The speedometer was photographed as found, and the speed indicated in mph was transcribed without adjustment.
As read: 20 mph
